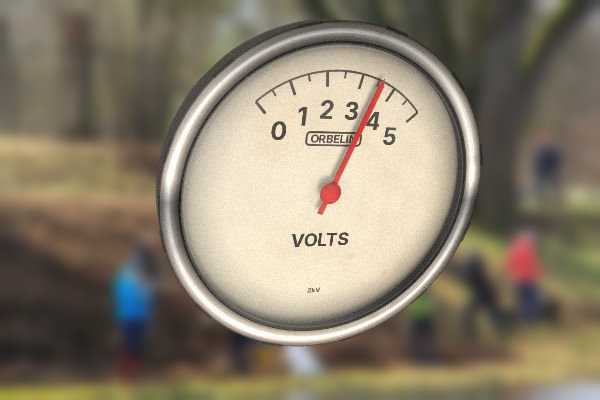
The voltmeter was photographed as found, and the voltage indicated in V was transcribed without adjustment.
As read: 3.5 V
